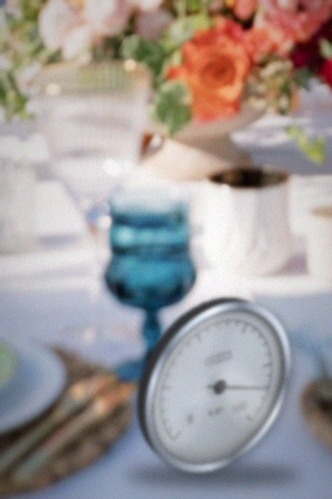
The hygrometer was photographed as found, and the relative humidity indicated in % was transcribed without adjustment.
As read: 88 %
